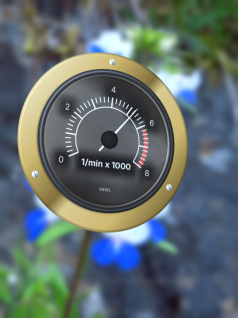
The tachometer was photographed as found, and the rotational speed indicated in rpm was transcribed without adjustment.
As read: 5200 rpm
